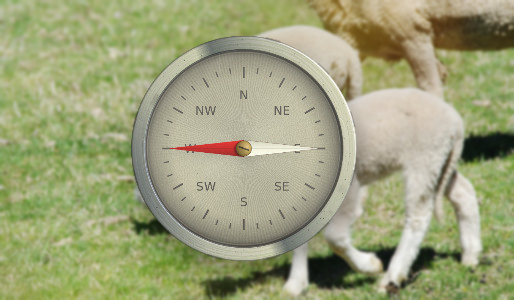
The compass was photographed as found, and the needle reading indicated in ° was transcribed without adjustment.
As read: 270 °
